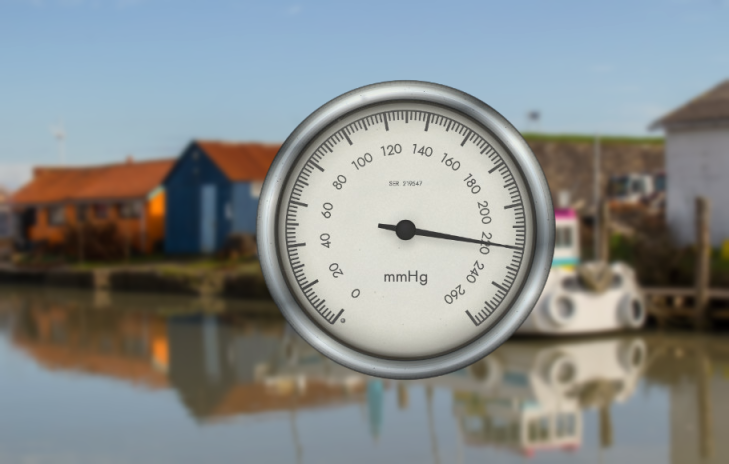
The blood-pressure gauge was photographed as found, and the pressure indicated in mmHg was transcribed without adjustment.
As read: 220 mmHg
